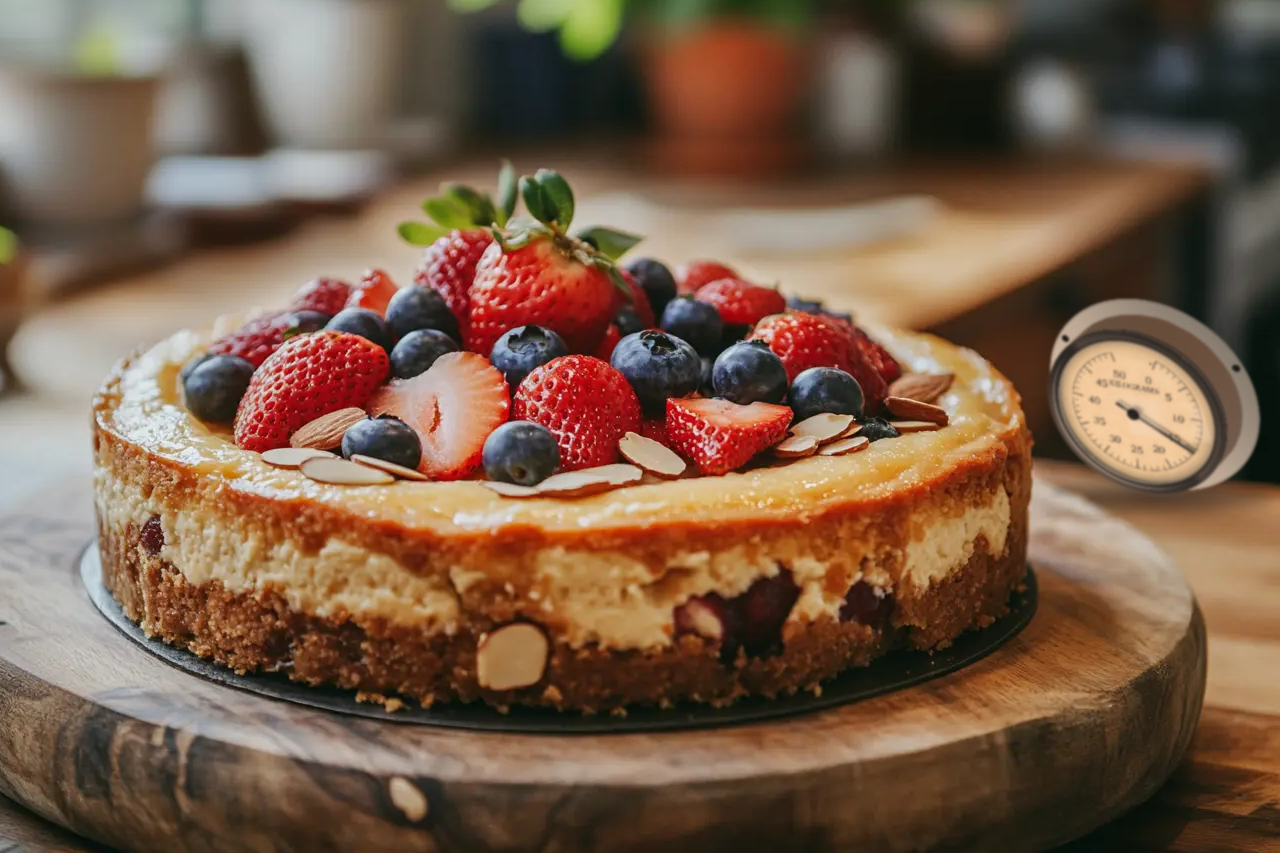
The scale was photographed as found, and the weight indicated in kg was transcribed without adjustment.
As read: 15 kg
